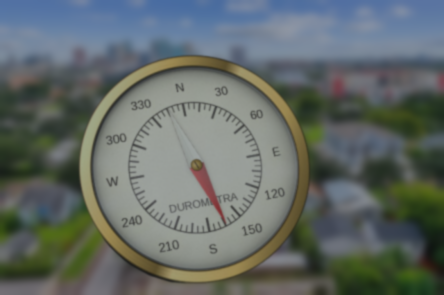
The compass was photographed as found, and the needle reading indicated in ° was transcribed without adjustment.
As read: 165 °
